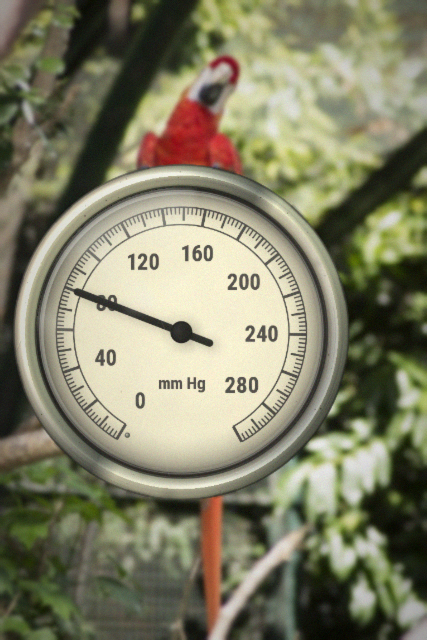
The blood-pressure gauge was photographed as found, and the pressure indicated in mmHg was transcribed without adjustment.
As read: 80 mmHg
